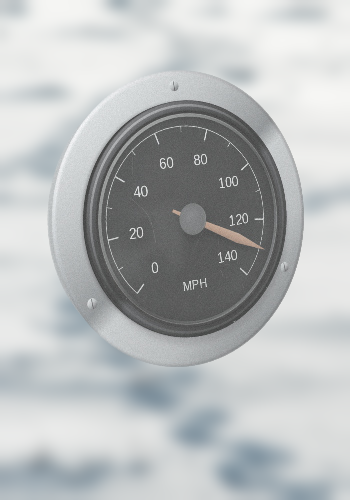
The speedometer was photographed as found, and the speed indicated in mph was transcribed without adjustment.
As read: 130 mph
